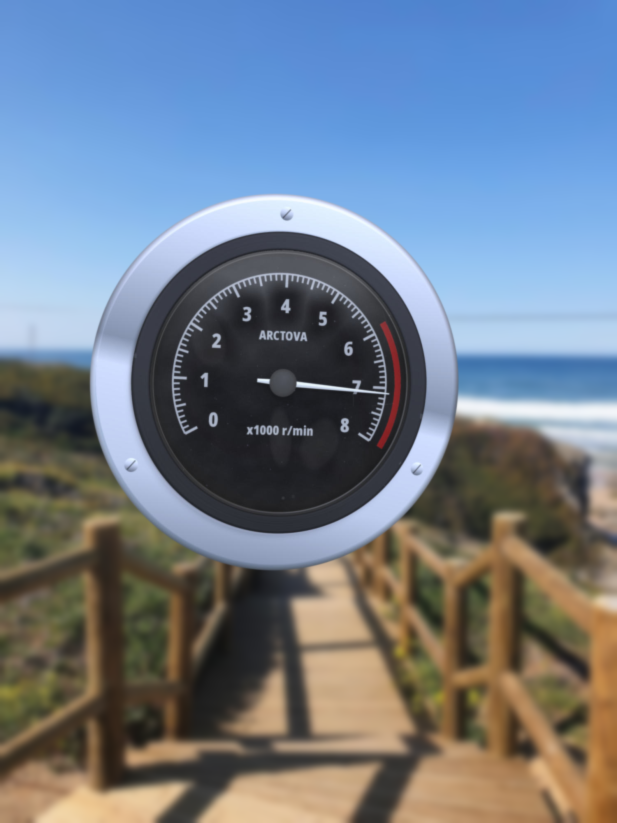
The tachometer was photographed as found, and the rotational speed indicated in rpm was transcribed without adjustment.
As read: 7100 rpm
